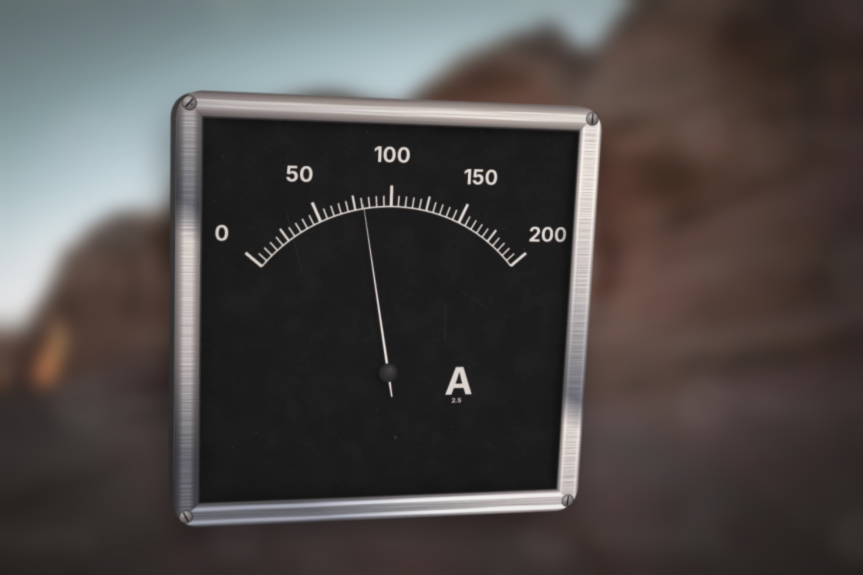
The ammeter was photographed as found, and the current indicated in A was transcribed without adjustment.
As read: 80 A
